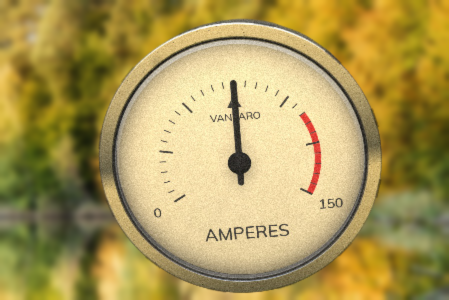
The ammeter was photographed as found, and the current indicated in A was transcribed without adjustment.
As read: 75 A
